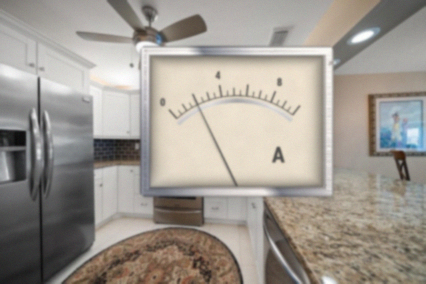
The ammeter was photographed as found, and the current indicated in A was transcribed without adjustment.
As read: 2 A
